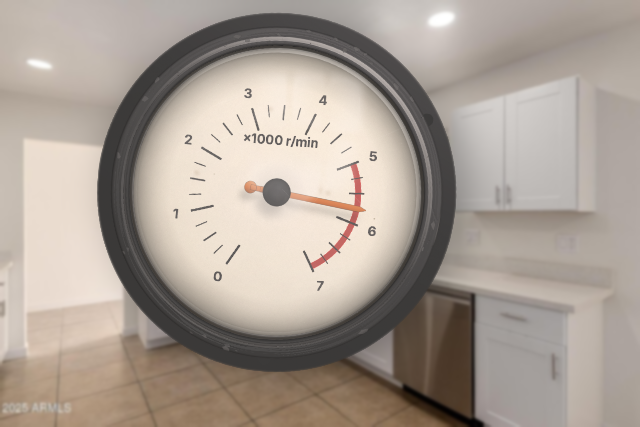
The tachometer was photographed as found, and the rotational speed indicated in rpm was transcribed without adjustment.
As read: 5750 rpm
